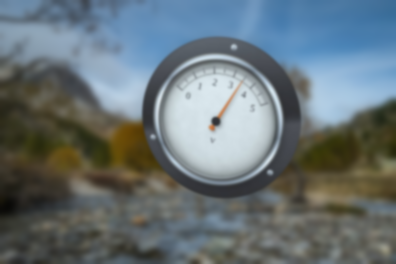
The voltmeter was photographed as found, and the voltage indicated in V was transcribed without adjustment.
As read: 3.5 V
